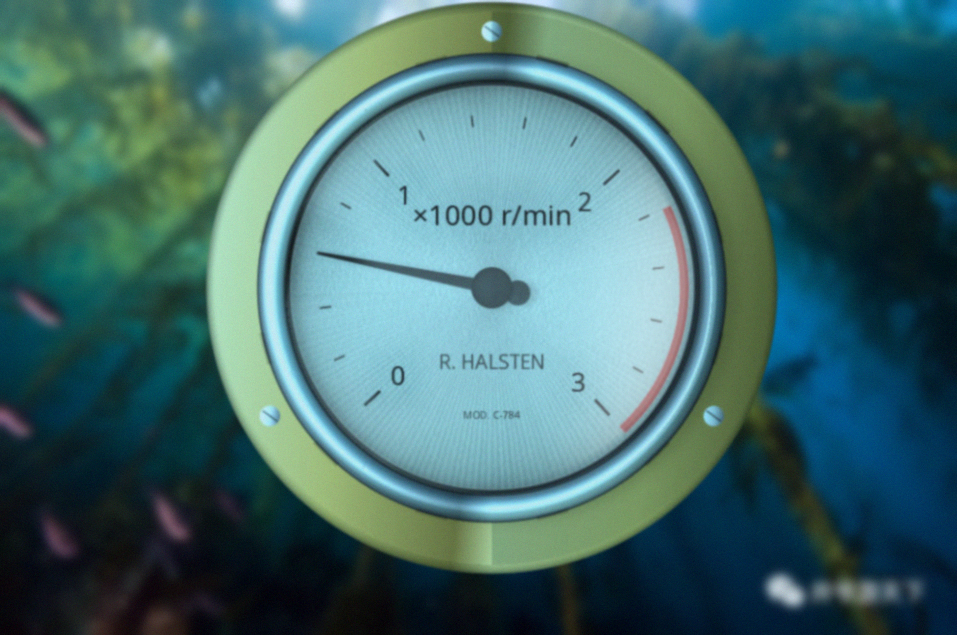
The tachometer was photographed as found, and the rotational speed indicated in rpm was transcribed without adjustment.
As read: 600 rpm
